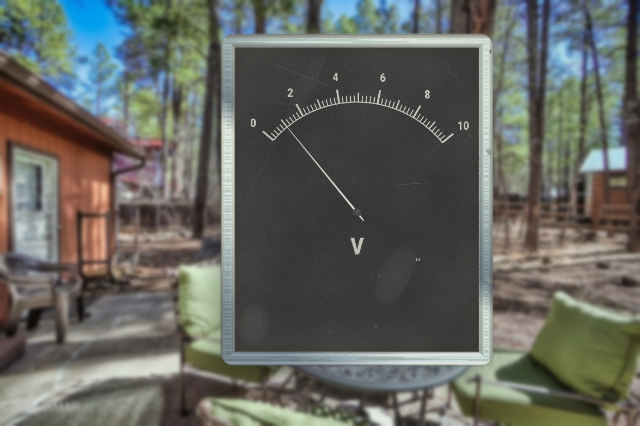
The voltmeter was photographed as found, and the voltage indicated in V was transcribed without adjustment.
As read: 1 V
